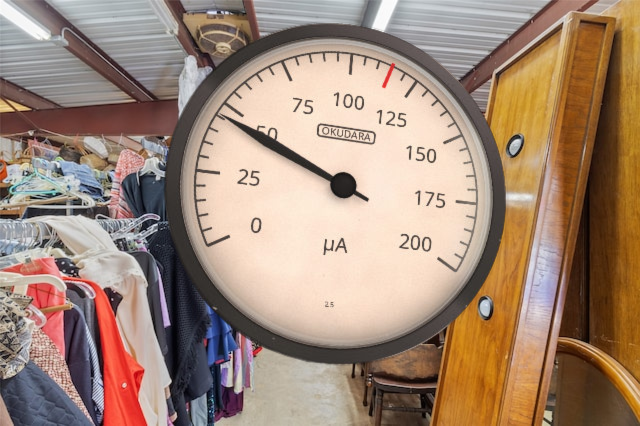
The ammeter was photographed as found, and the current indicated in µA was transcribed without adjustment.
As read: 45 µA
